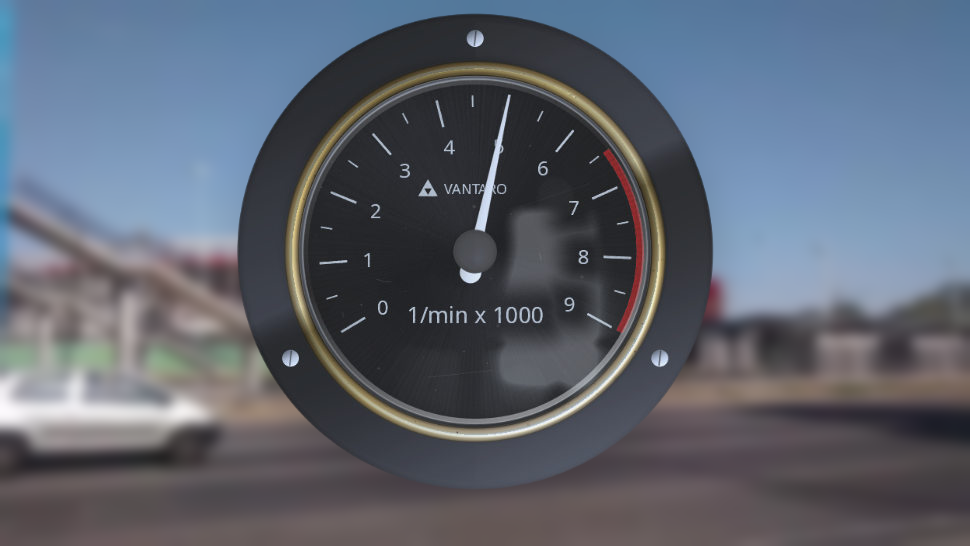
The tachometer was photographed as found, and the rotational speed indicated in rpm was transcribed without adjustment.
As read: 5000 rpm
